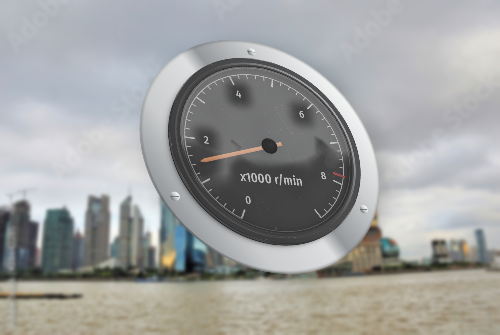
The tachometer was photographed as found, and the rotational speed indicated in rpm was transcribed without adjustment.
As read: 1400 rpm
